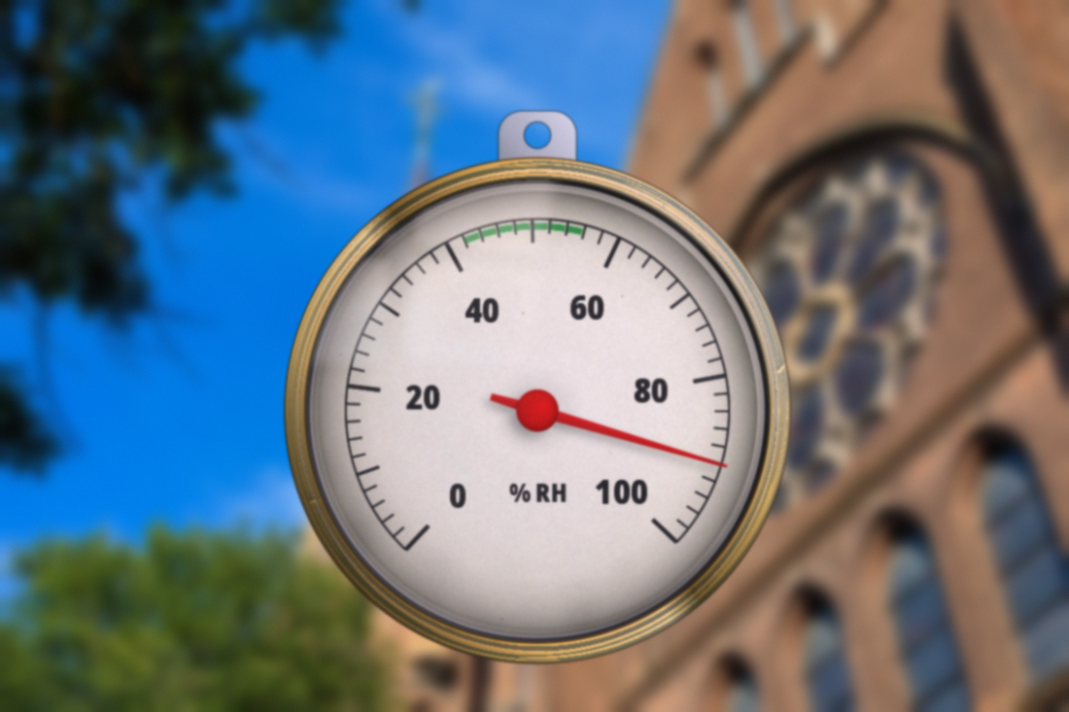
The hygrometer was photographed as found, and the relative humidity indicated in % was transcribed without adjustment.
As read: 90 %
